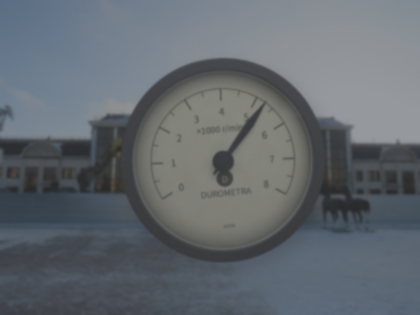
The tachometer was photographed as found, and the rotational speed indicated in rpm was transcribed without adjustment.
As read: 5250 rpm
